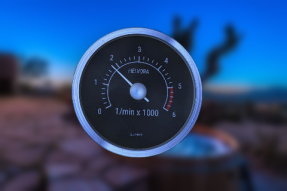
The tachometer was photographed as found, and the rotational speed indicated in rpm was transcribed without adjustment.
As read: 1800 rpm
